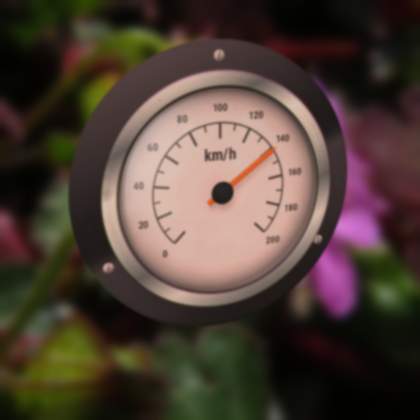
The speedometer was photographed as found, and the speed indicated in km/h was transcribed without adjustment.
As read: 140 km/h
